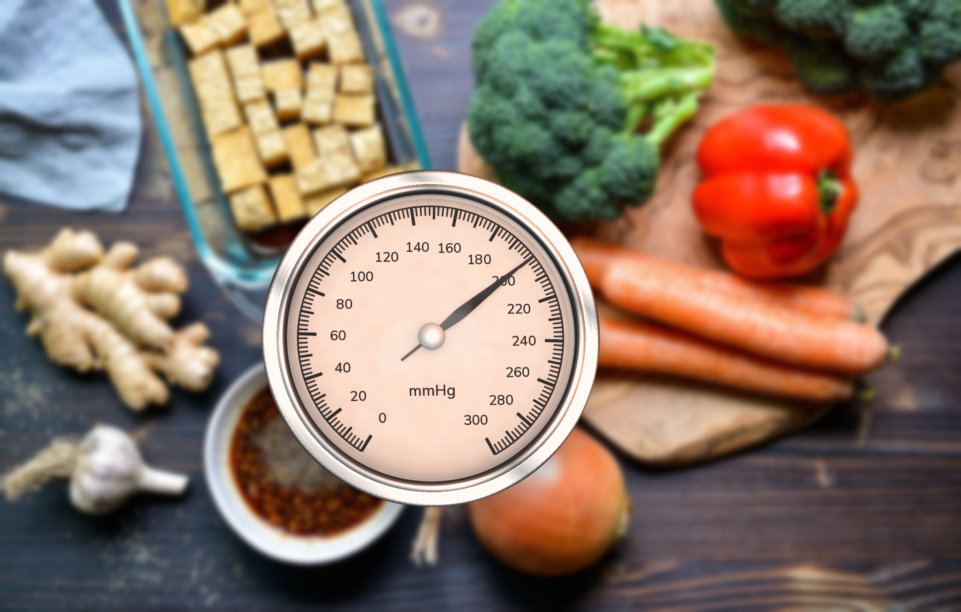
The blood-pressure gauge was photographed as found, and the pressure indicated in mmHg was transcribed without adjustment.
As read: 200 mmHg
